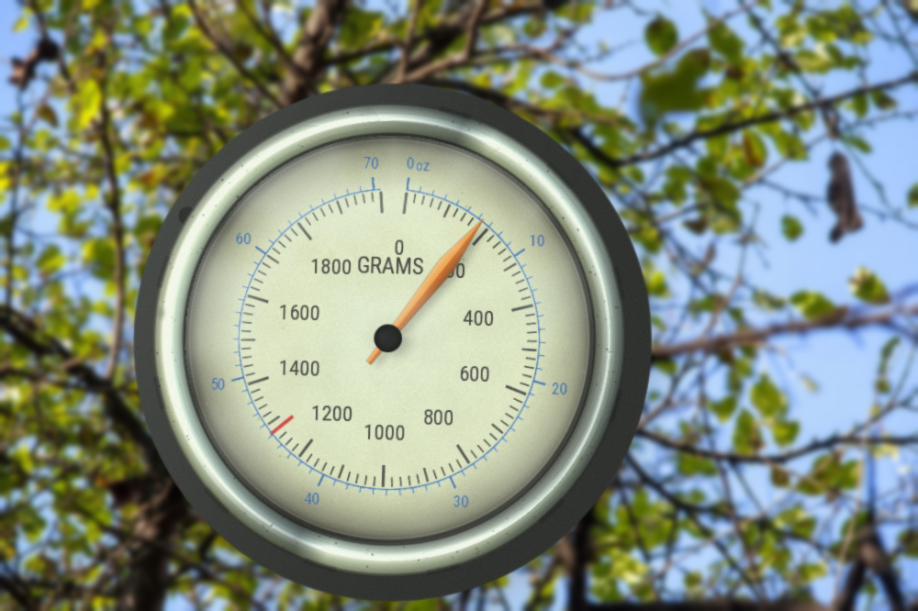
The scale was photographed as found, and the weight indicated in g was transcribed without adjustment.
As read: 180 g
